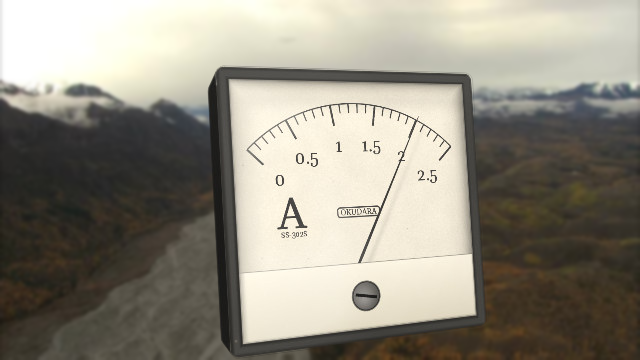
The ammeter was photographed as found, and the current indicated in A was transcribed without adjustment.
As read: 2 A
